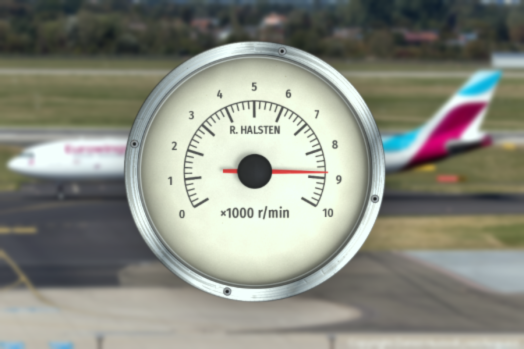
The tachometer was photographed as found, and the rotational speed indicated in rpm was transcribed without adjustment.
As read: 8800 rpm
